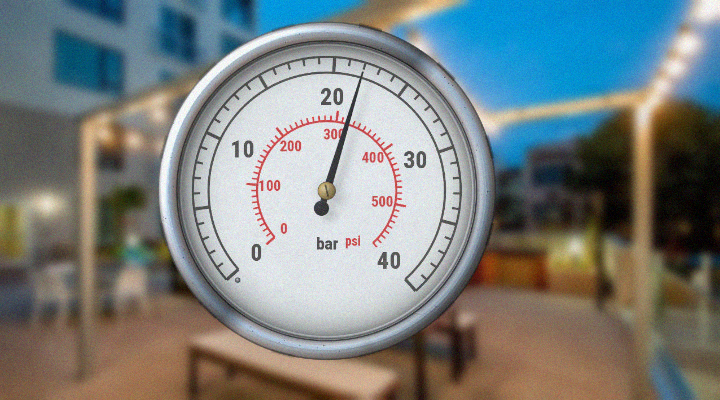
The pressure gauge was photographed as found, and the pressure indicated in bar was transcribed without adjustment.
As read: 22 bar
